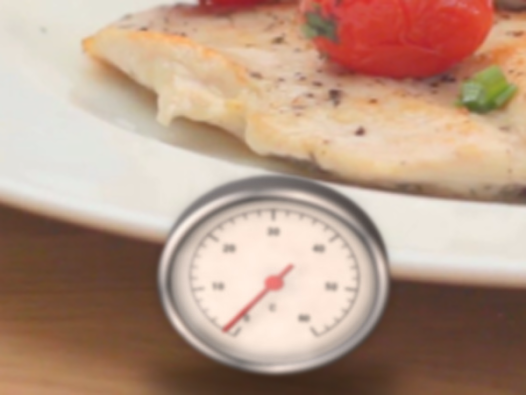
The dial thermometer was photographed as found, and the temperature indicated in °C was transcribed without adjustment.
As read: 2 °C
